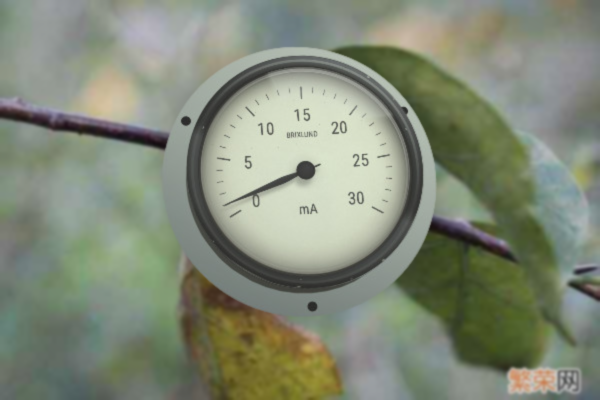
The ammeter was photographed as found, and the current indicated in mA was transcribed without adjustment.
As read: 1 mA
